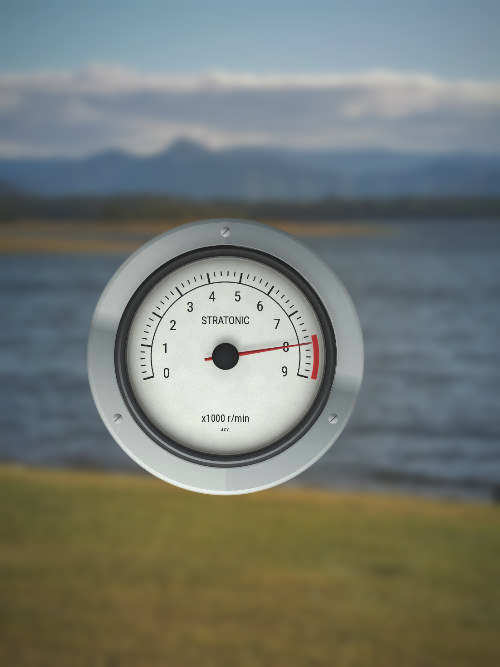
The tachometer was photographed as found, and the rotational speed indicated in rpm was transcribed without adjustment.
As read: 8000 rpm
